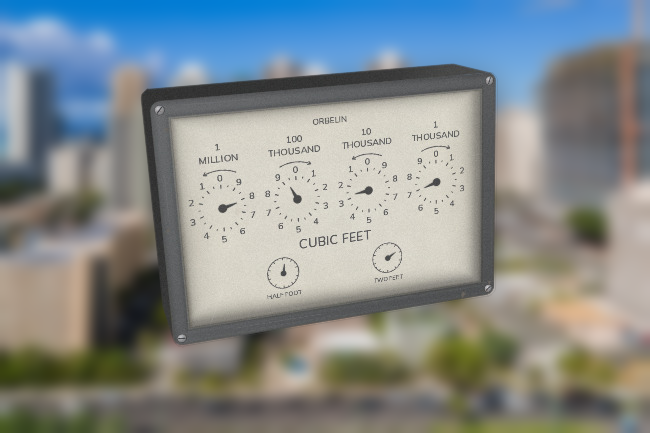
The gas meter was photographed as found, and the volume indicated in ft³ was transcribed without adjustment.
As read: 792700 ft³
